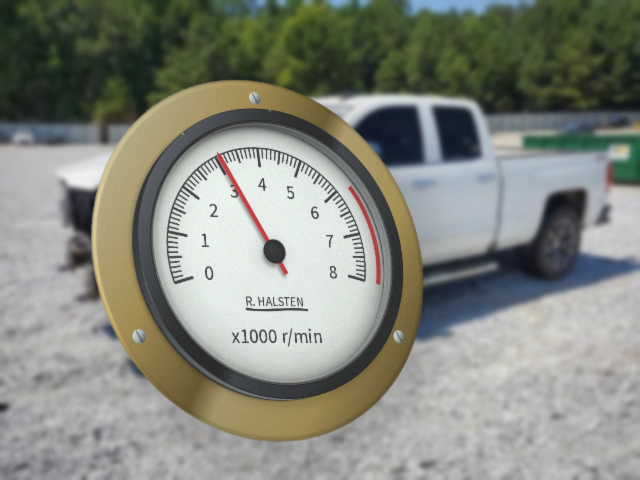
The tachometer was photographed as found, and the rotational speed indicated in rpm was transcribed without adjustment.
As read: 3000 rpm
